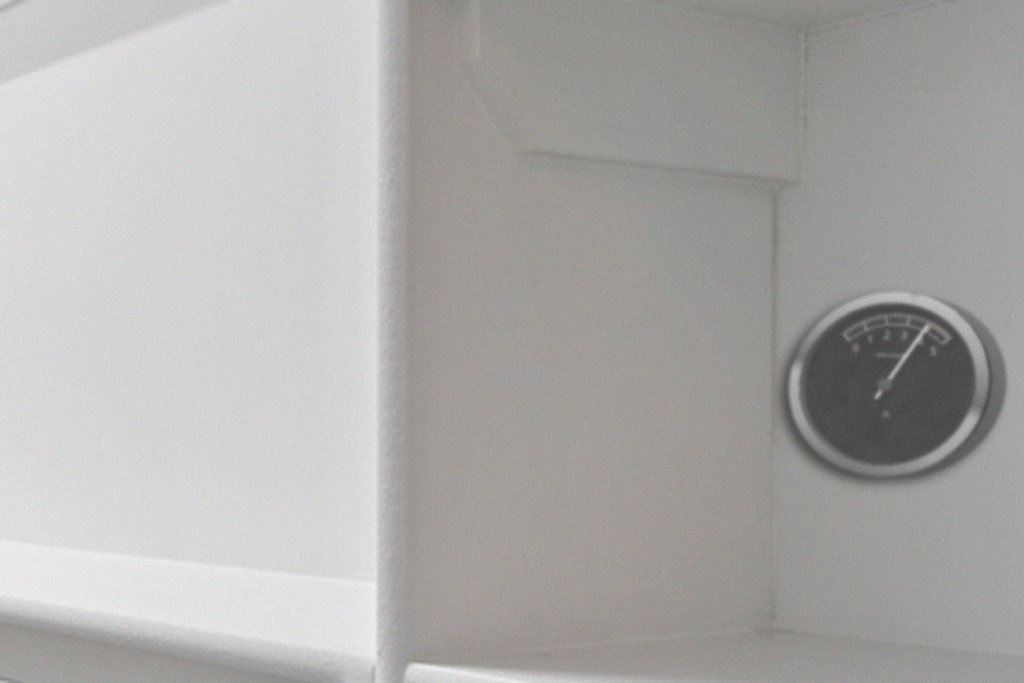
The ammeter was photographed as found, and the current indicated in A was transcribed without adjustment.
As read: 4 A
